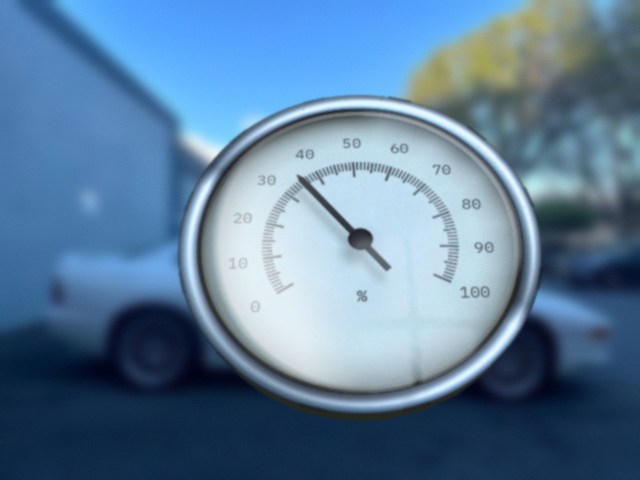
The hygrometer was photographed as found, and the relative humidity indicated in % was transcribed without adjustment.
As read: 35 %
